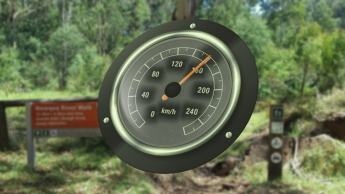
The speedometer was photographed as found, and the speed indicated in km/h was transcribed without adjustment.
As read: 160 km/h
